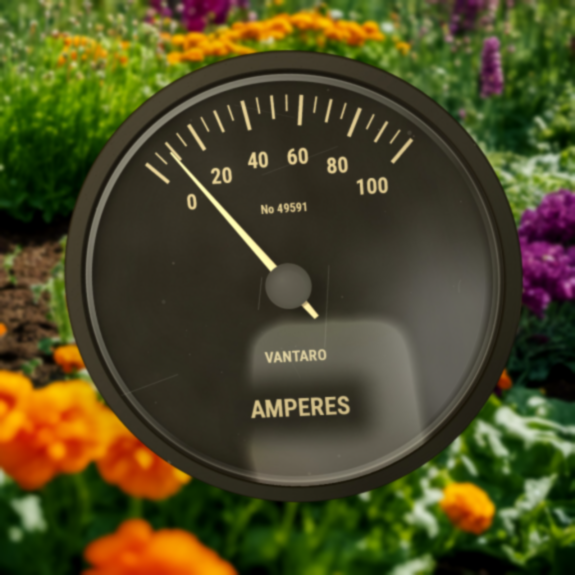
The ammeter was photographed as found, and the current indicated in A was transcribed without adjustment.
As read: 10 A
